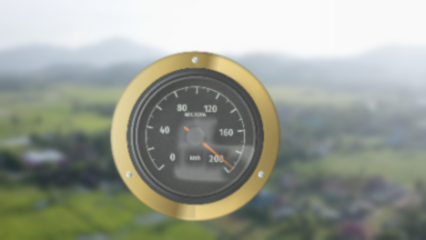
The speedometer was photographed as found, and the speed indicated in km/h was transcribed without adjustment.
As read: 195 km/h
